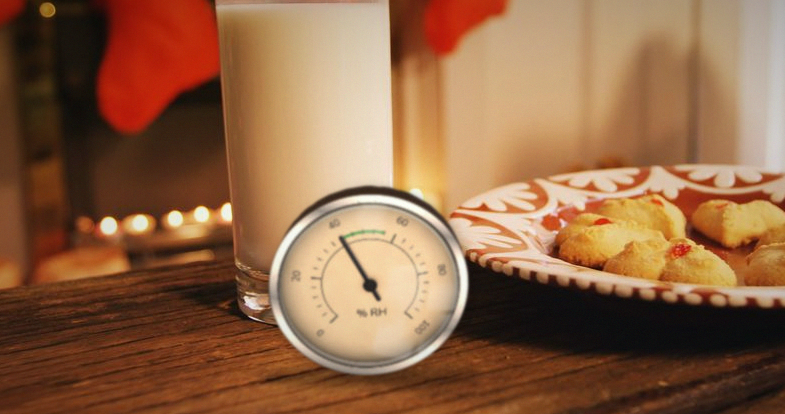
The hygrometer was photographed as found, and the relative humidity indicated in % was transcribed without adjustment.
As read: 40 %
